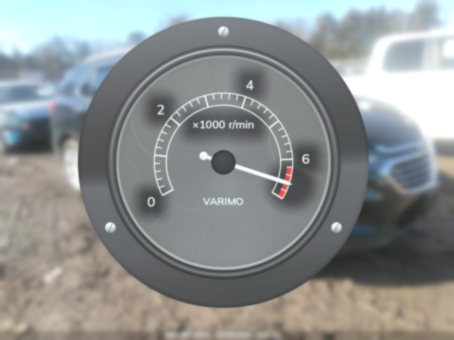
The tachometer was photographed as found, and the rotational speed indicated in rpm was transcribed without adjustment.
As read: 6600 rpm
